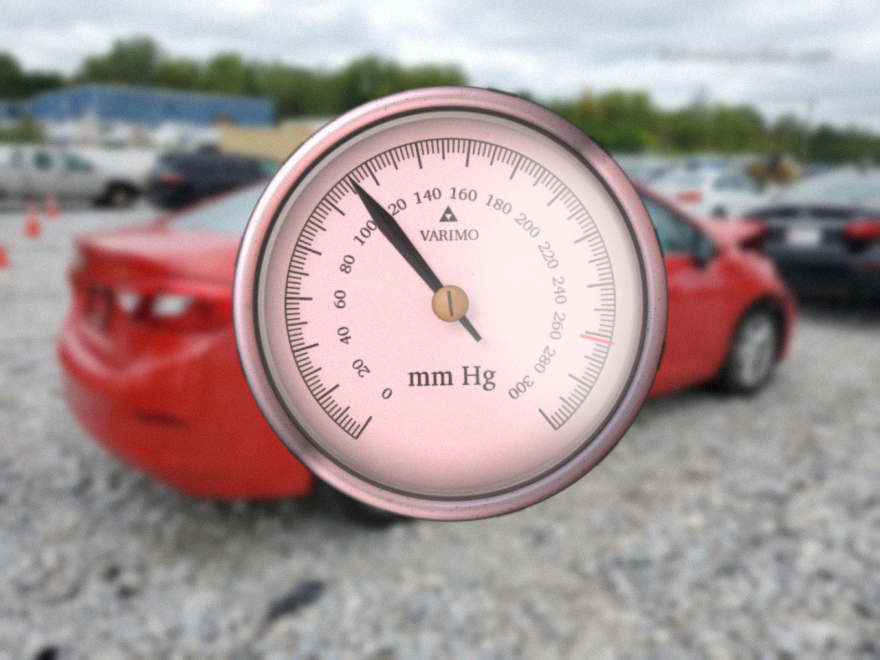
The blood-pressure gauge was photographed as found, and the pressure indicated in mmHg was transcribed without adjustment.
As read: 112 mmHg
